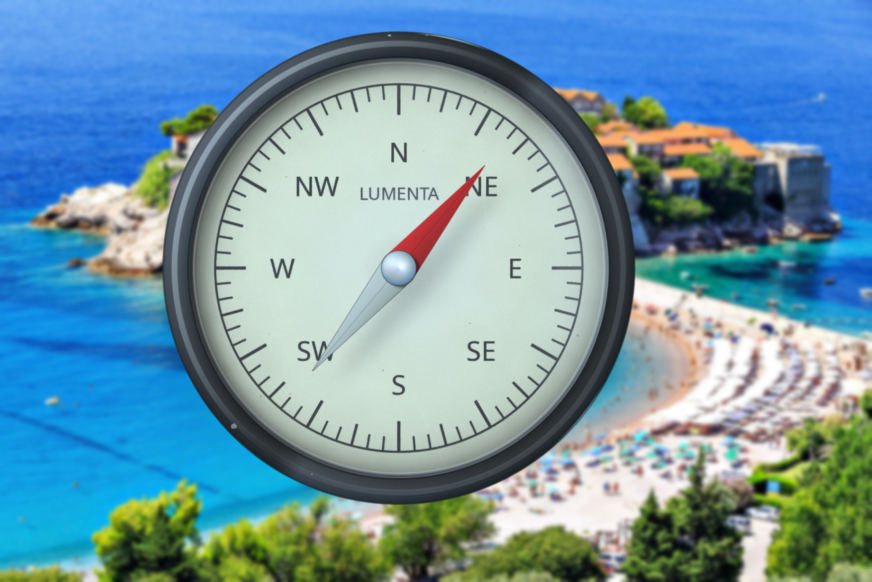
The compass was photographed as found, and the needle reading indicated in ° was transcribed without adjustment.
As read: 40 °
